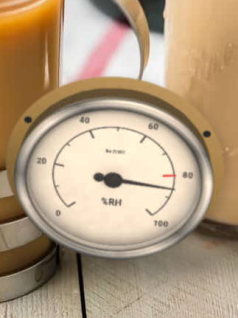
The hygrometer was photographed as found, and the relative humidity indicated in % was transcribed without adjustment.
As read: 85 %
